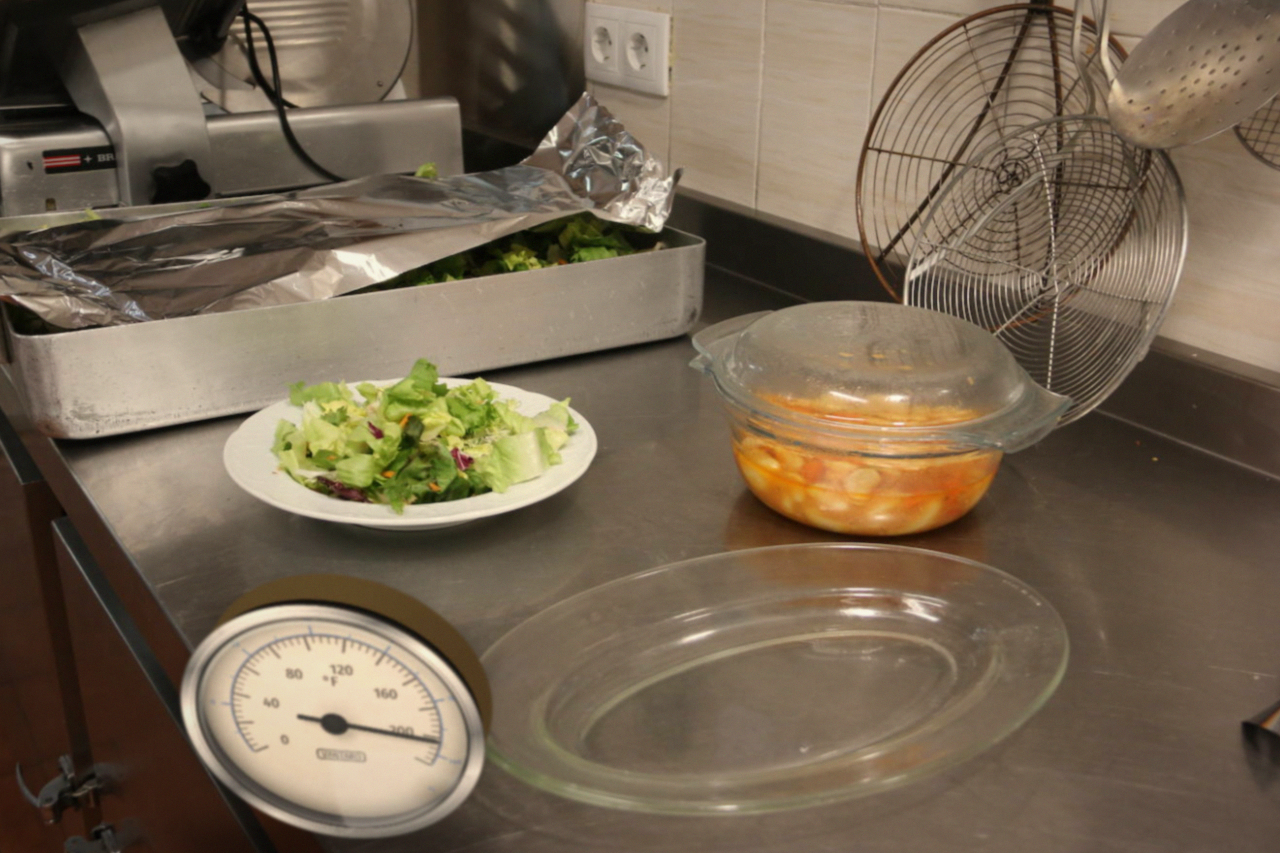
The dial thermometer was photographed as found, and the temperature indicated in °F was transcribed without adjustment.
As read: 200 °F
